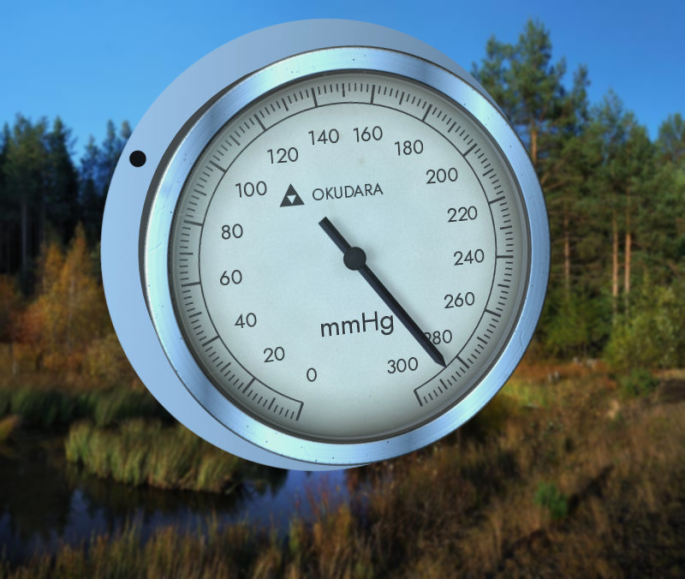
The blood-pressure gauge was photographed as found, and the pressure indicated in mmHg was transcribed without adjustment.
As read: 286 mmHg
